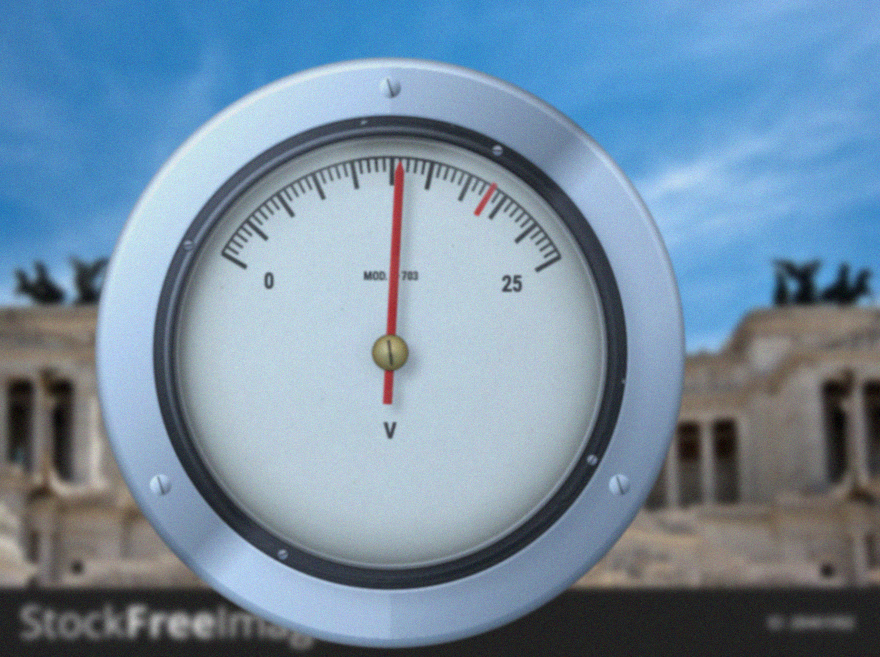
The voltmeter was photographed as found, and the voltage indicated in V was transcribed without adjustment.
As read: 13 V
